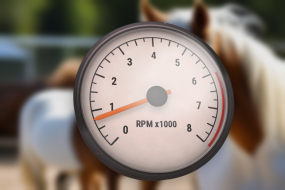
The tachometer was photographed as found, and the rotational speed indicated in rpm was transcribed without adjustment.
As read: 750 rpm
